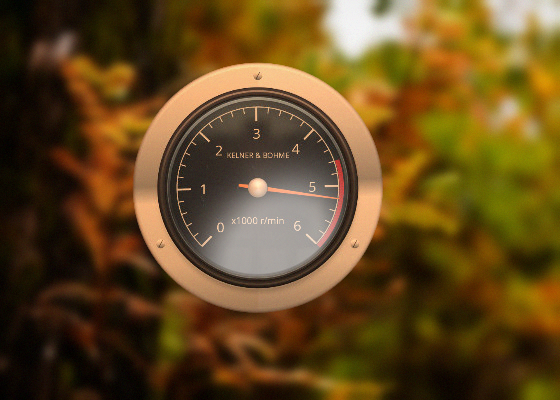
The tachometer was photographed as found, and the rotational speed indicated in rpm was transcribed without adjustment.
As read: 5200 rpm
